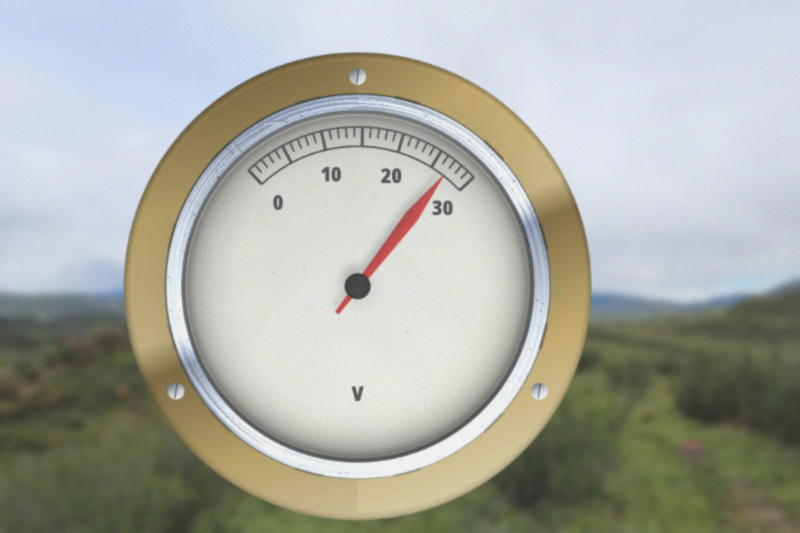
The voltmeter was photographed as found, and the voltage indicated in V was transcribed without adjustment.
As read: 27 V
